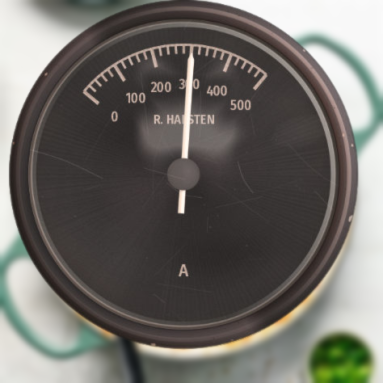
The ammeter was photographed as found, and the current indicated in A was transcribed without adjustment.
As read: 300 A
